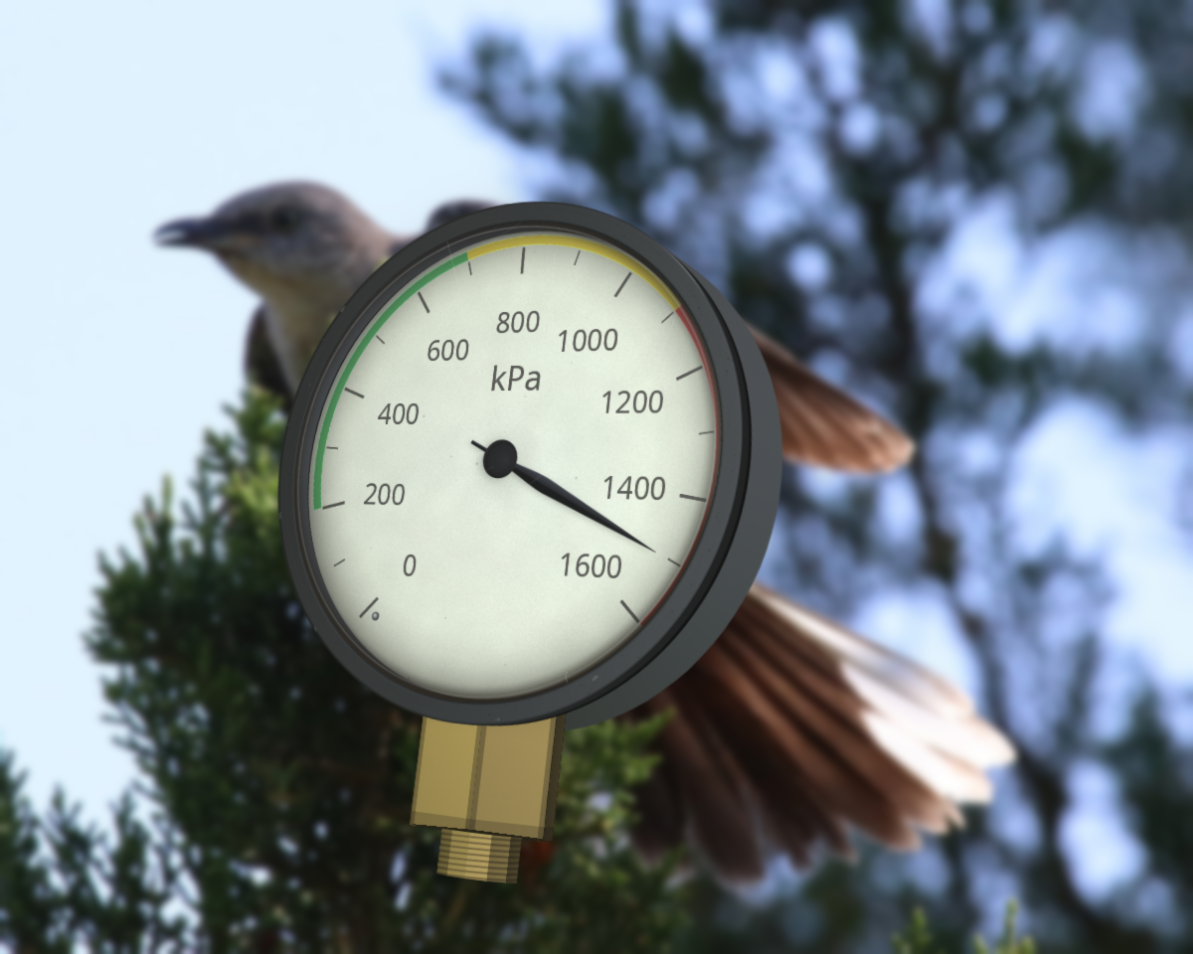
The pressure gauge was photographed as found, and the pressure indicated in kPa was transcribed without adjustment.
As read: 1500 kPa
